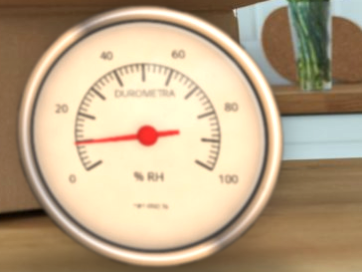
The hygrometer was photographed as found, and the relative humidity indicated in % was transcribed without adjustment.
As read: 10 %
